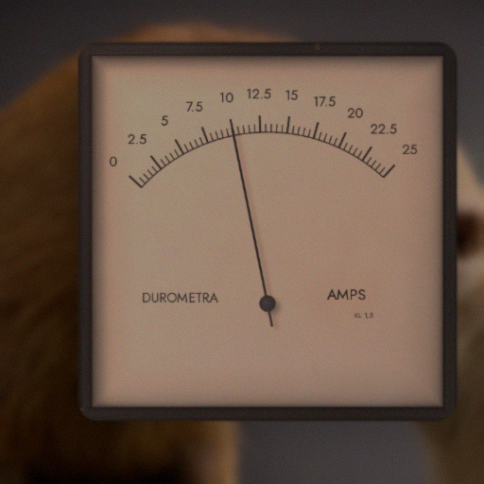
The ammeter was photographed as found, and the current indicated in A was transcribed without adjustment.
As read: 10 A
